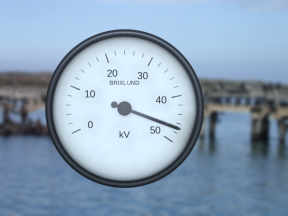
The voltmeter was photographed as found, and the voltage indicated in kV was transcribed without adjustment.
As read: 47 kV
